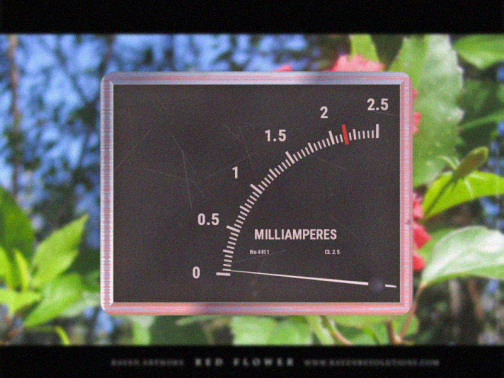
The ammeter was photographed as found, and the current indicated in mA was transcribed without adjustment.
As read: 0.05 mA
